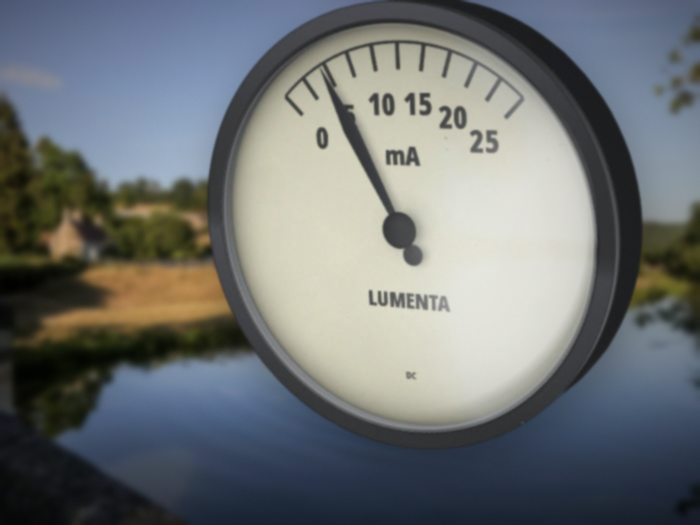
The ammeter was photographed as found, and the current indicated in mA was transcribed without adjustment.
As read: 5 mA
